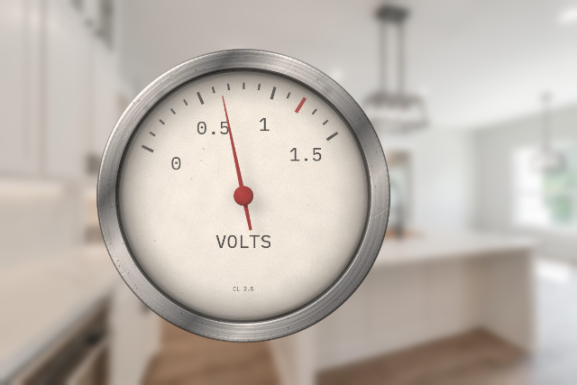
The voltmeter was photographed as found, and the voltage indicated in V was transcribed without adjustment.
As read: 0.65 V
